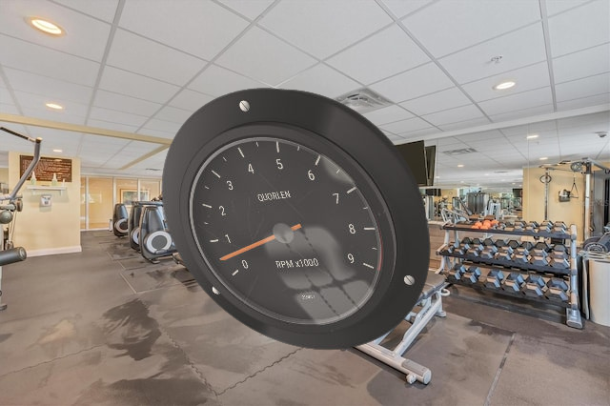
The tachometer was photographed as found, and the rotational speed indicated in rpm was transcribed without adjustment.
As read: 500 rpm
